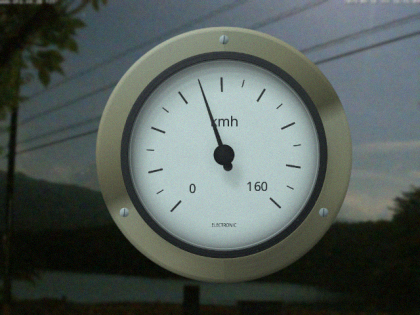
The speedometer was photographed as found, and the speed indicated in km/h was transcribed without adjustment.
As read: 70 km/h
